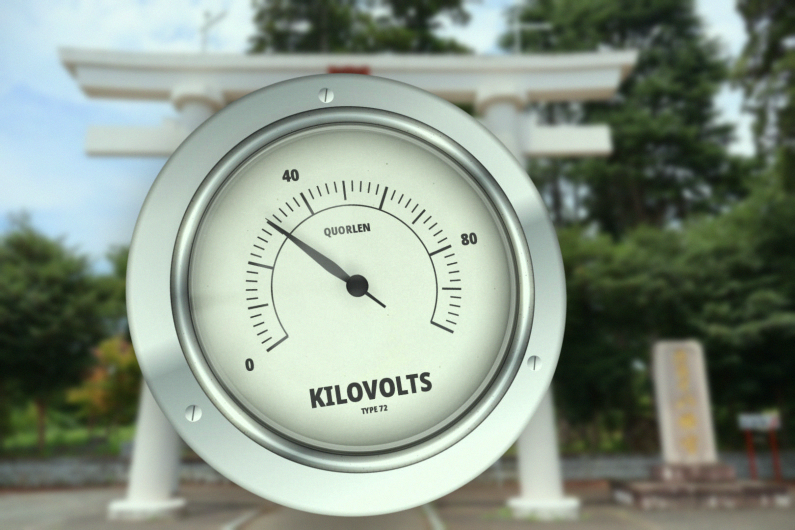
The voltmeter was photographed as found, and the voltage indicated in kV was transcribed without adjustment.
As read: 30 kV
